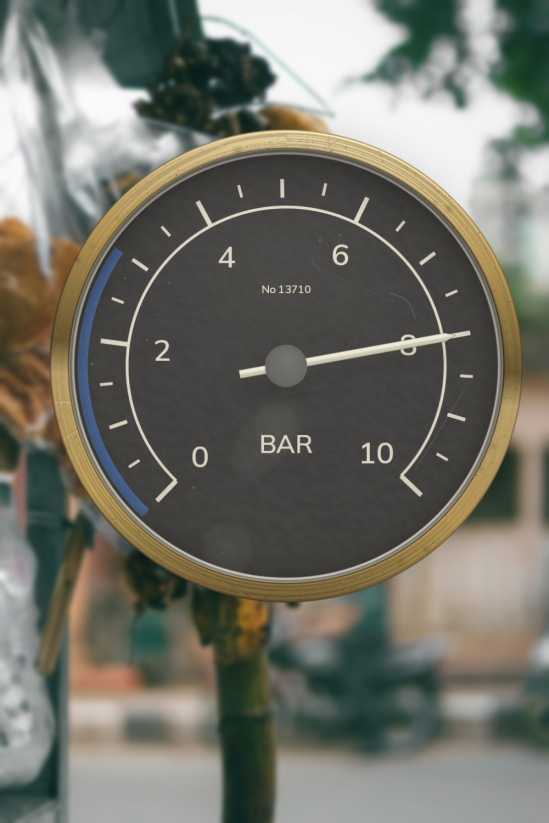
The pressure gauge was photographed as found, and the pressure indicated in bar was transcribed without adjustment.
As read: 8 bar
